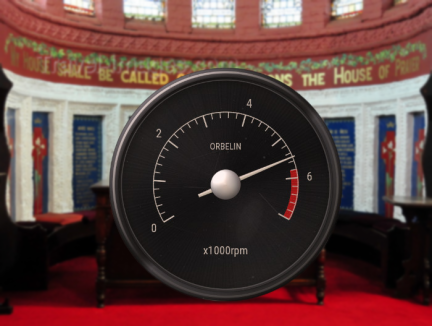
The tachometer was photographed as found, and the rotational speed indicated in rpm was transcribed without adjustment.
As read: 5500 rpm
